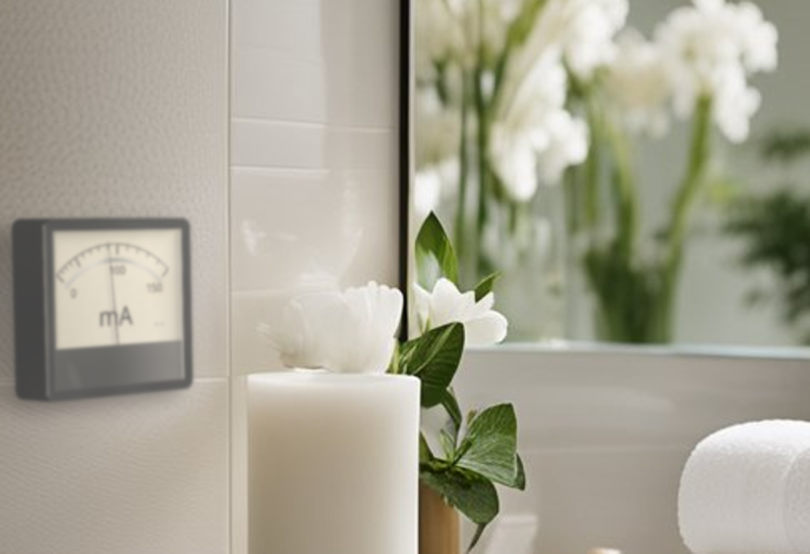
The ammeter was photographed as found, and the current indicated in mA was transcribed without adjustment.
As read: 90 mA
